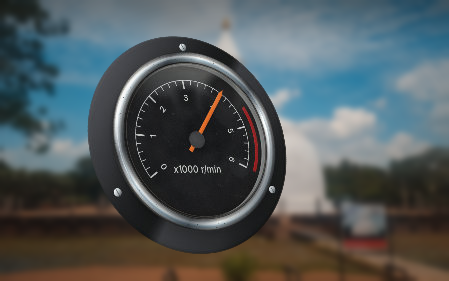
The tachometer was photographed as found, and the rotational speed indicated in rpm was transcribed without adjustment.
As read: 4000 rpm
